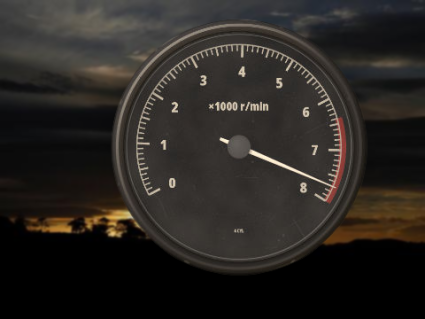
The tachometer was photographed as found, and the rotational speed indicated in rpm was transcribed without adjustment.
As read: 7700 rpm
